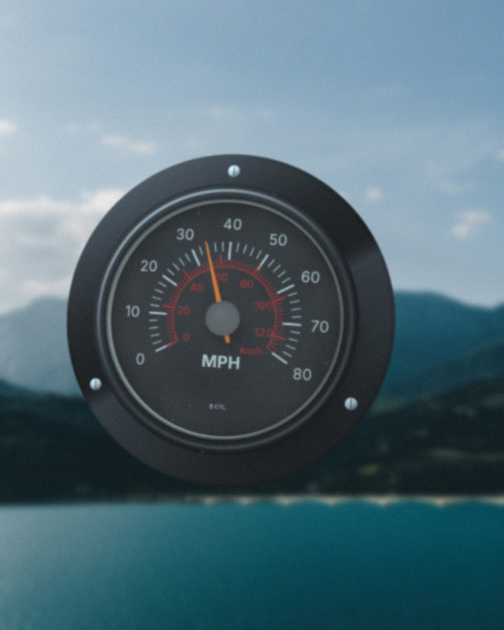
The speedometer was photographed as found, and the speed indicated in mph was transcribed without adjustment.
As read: 34 mph
